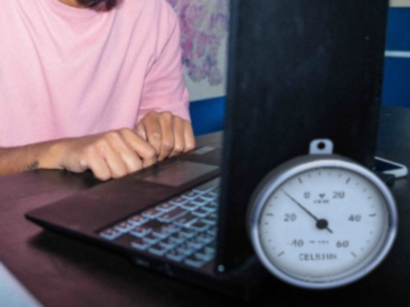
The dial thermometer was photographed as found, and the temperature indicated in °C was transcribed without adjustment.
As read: -8 °C
